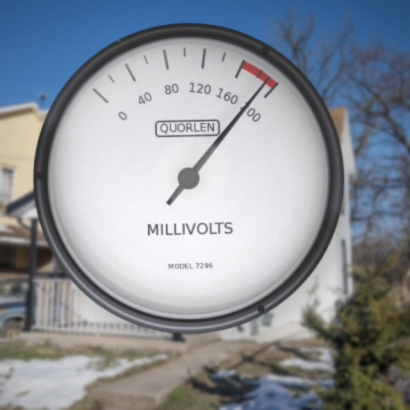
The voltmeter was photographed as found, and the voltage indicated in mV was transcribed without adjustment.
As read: 190 mV
